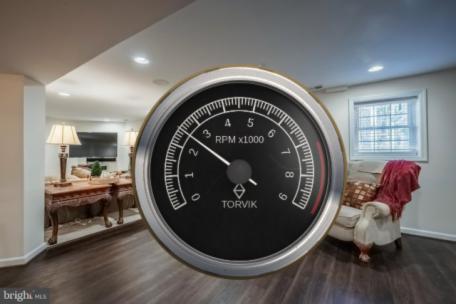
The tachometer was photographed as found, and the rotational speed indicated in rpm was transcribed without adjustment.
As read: 2500 rpm
